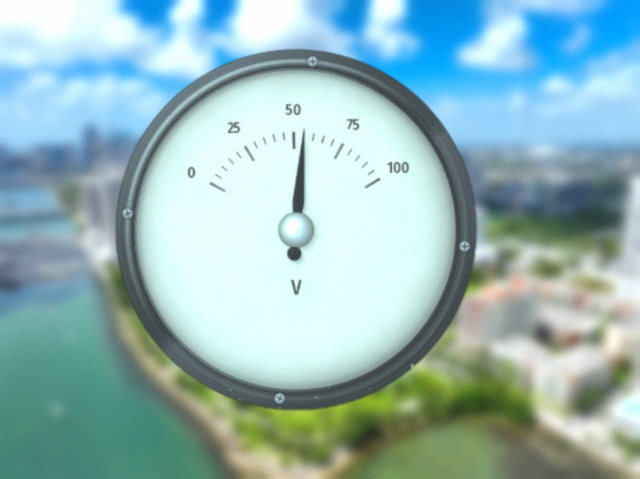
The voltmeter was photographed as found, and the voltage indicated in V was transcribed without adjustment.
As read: 55 V
